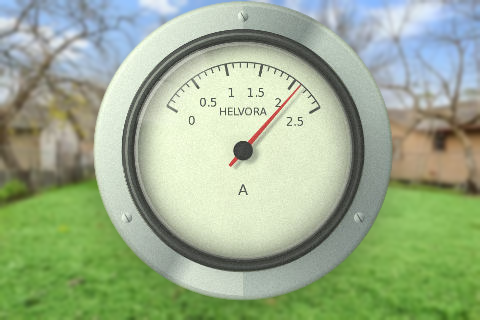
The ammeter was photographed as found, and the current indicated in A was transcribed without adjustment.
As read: 2.1 A
